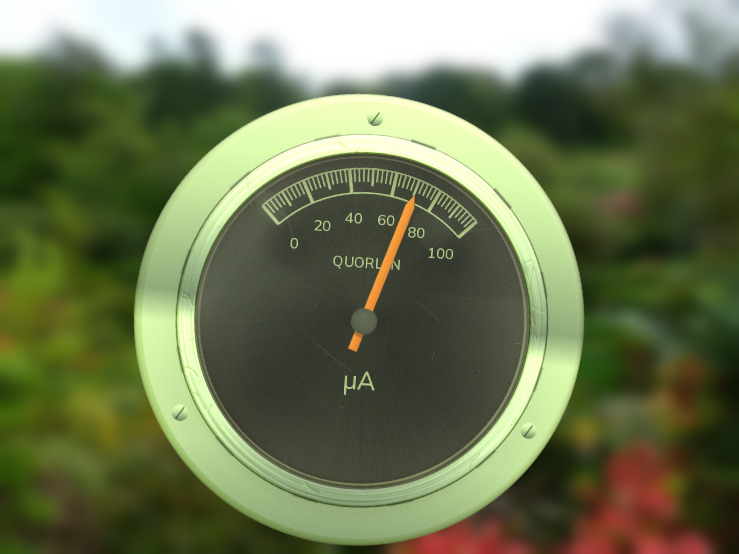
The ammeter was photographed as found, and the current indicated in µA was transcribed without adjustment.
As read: 70 µA
